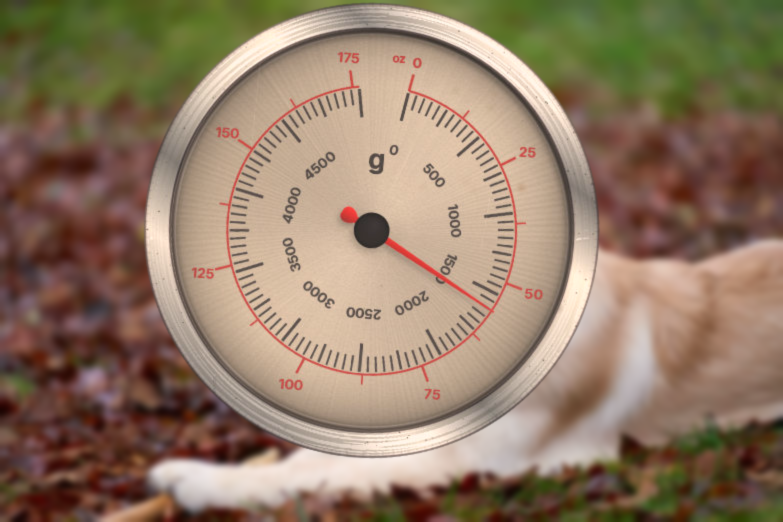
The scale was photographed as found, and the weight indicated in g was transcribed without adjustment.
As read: 1600 g
